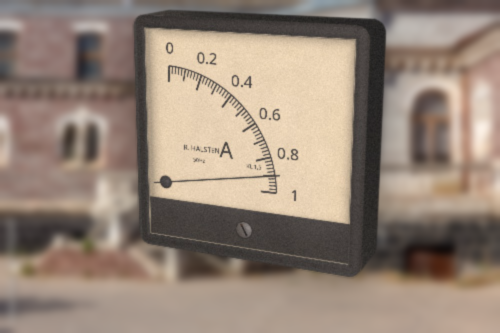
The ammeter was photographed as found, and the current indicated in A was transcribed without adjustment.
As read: 0.9 A
